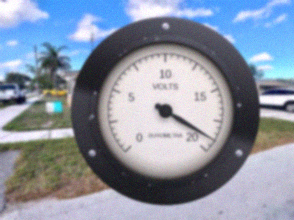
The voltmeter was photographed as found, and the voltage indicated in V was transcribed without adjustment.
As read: 19 V
